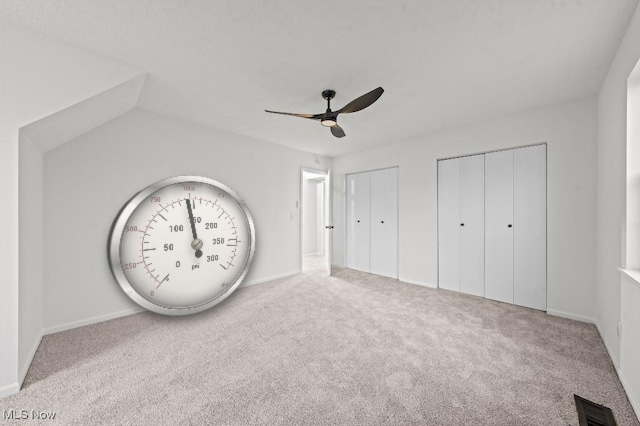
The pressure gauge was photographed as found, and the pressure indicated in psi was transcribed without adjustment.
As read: 140 psi
